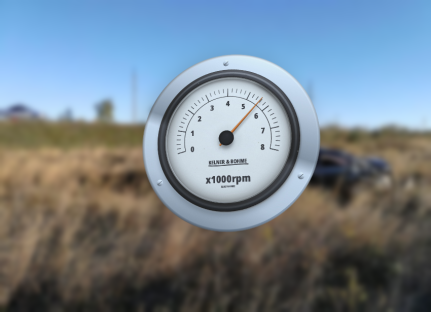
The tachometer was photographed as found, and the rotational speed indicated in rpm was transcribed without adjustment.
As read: 5600 rpm
